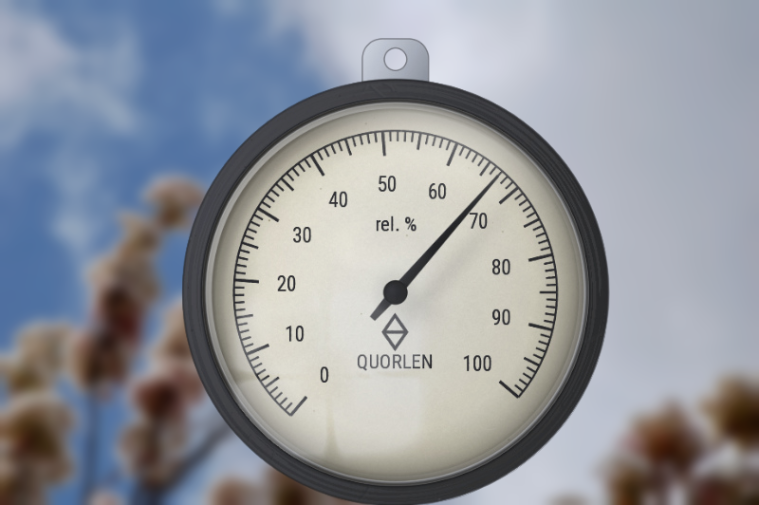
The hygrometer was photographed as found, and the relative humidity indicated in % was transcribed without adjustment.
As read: 67 %
